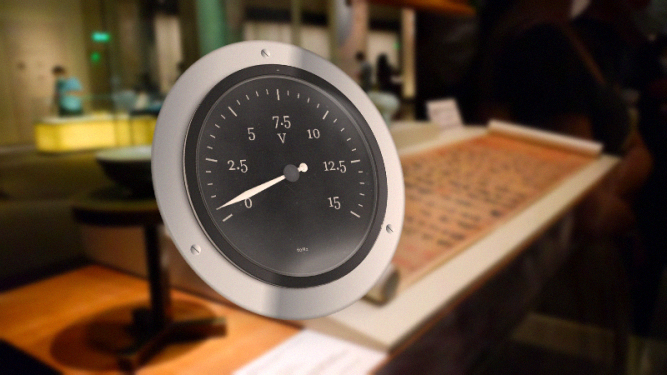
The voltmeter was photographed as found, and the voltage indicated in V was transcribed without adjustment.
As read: 0.5 V
